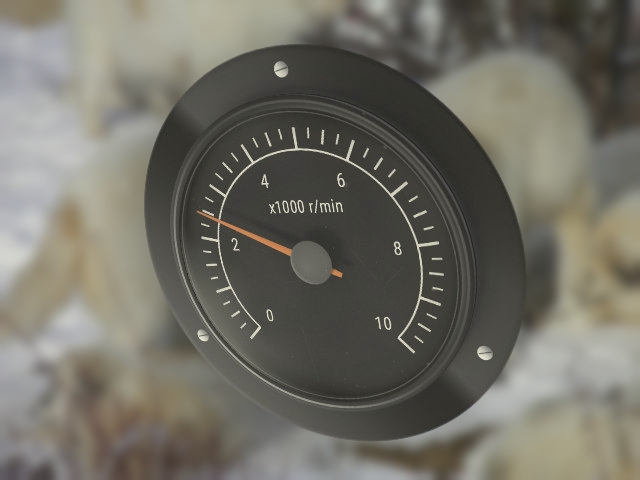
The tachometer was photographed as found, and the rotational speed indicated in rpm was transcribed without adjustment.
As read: 2500 rpm
